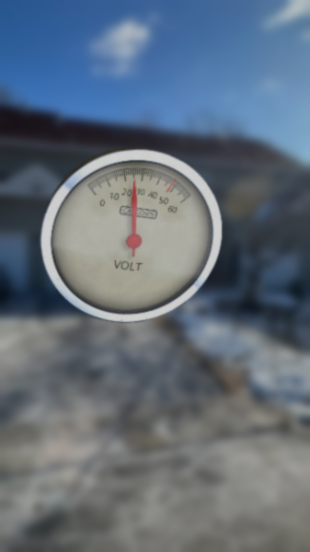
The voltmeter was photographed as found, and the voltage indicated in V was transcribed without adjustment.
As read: 25 V
